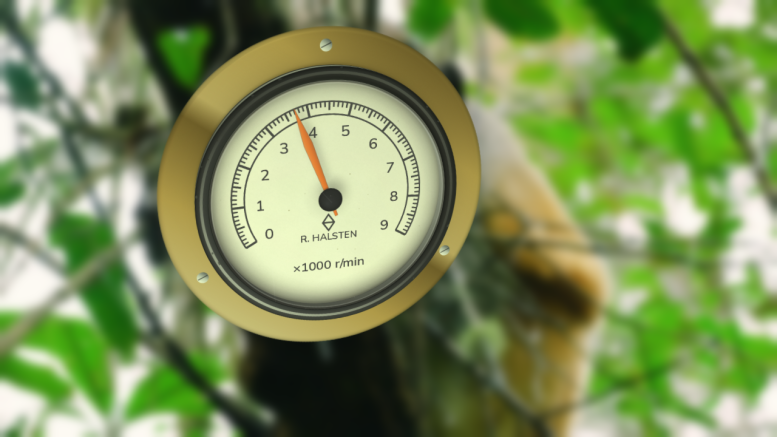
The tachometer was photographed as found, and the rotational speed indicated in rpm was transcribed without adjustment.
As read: 3700 rpm
